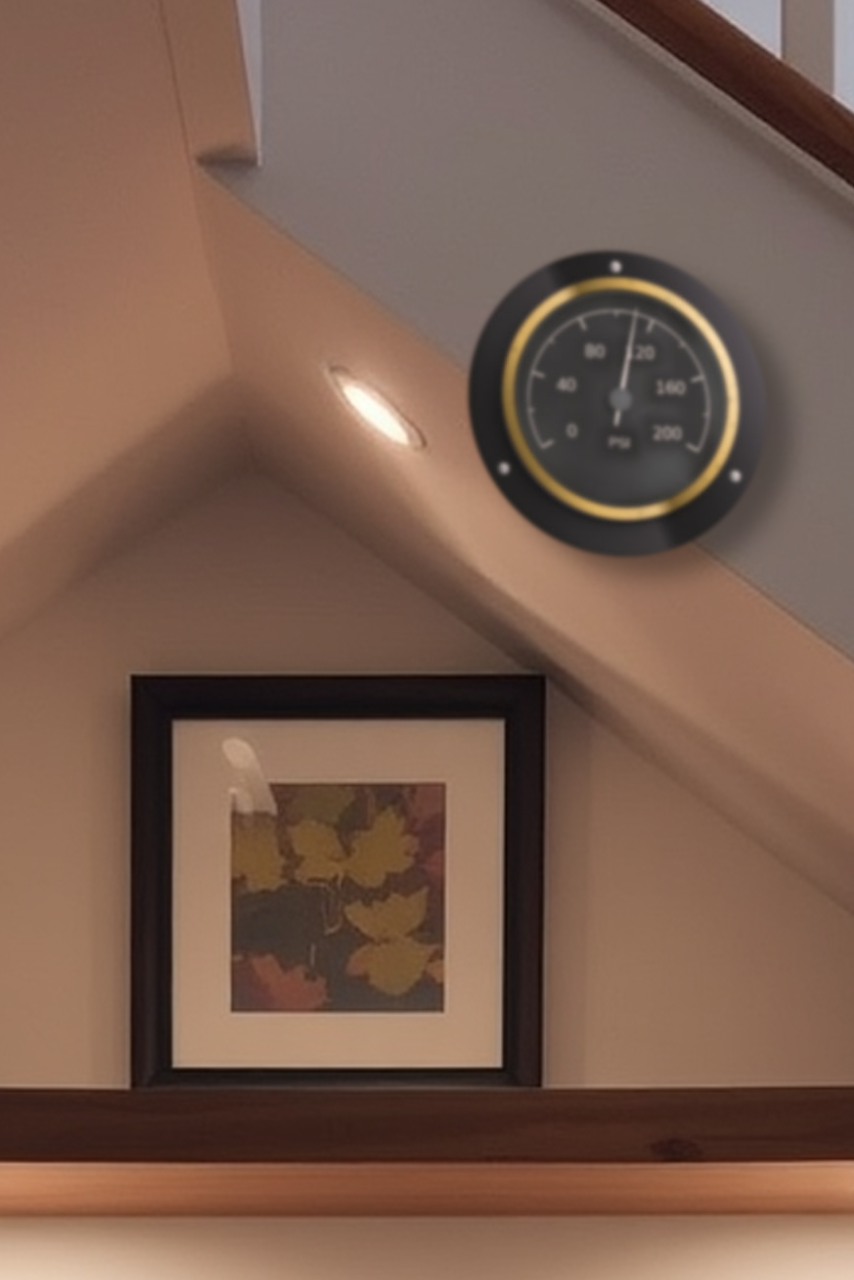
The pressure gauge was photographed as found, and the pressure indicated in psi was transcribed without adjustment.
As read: 110 psi
